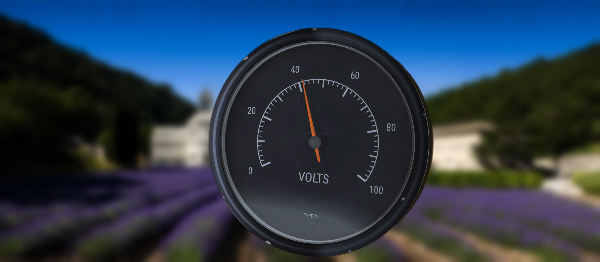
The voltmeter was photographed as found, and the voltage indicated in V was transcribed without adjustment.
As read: 42 V
